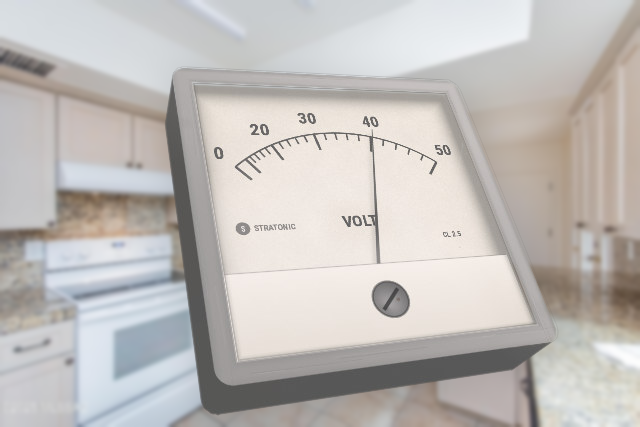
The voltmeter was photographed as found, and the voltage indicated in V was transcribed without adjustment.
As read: 40 V
